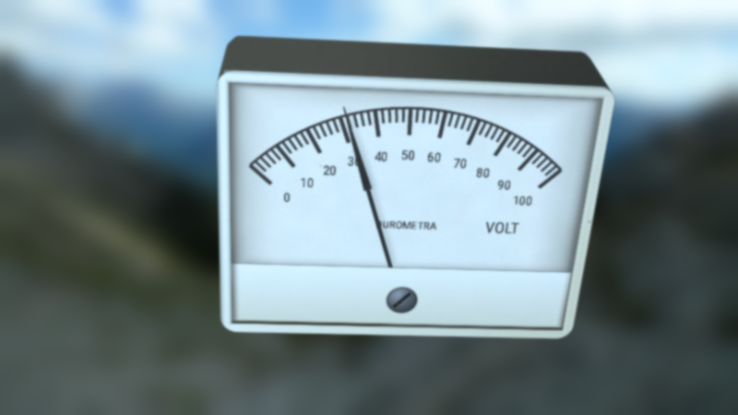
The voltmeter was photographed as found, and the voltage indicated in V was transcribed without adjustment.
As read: 32 V
